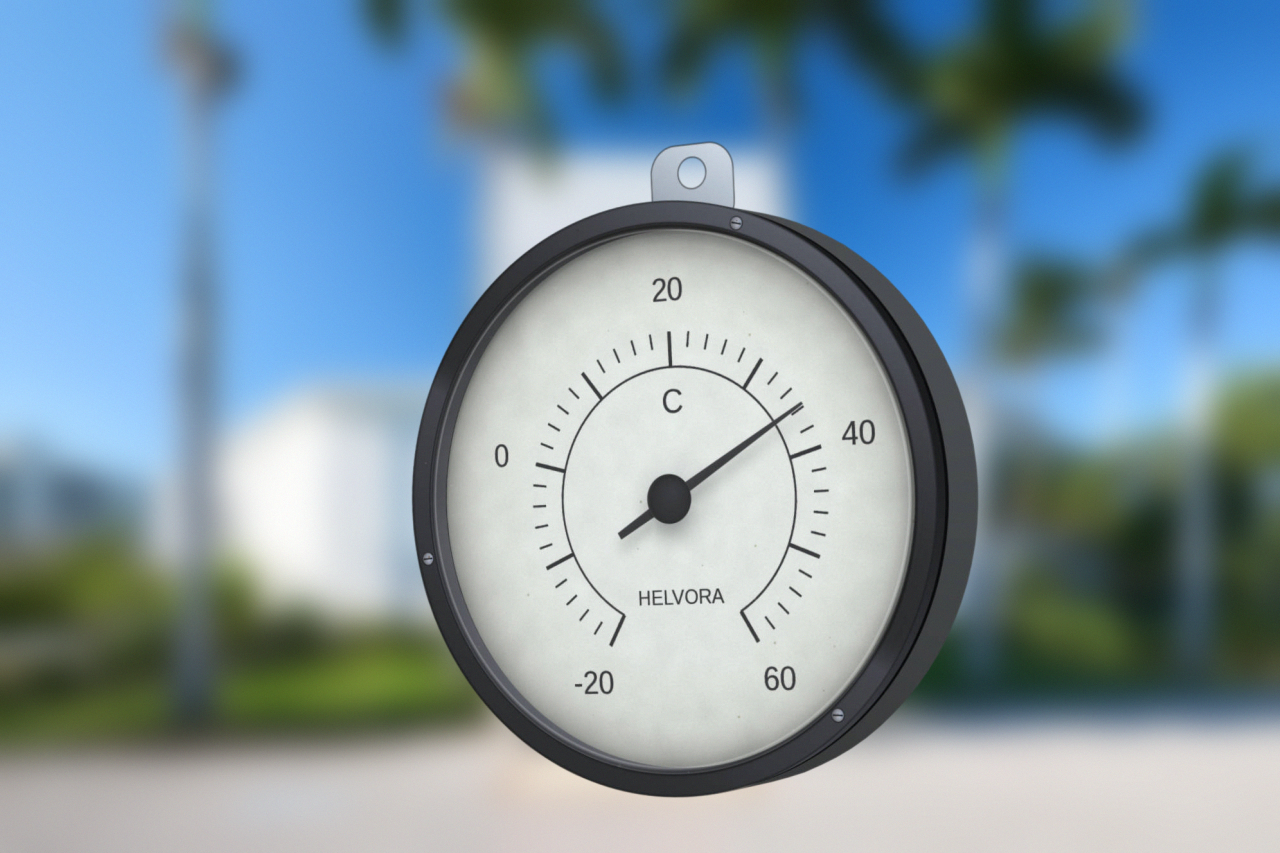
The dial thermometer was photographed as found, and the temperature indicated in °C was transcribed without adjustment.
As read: 36 °C
